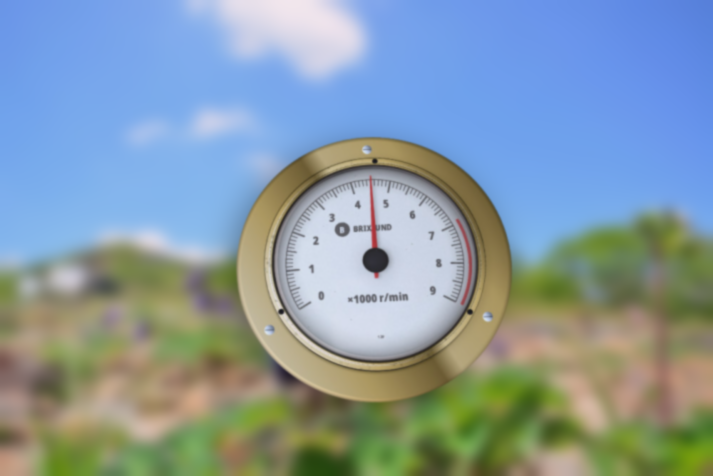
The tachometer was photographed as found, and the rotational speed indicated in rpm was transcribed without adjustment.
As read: 4500 rpm
